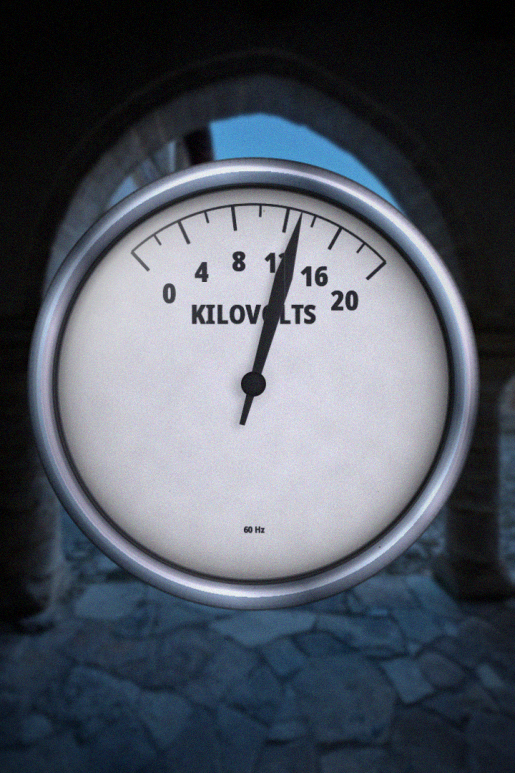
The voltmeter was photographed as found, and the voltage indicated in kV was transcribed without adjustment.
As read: 13 kV
